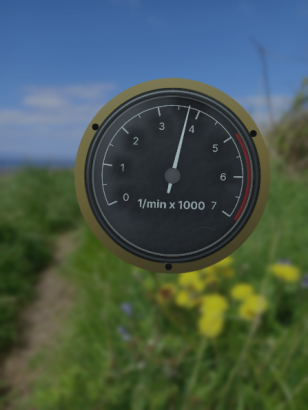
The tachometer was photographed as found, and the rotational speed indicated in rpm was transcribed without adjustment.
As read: 3750 rpm
